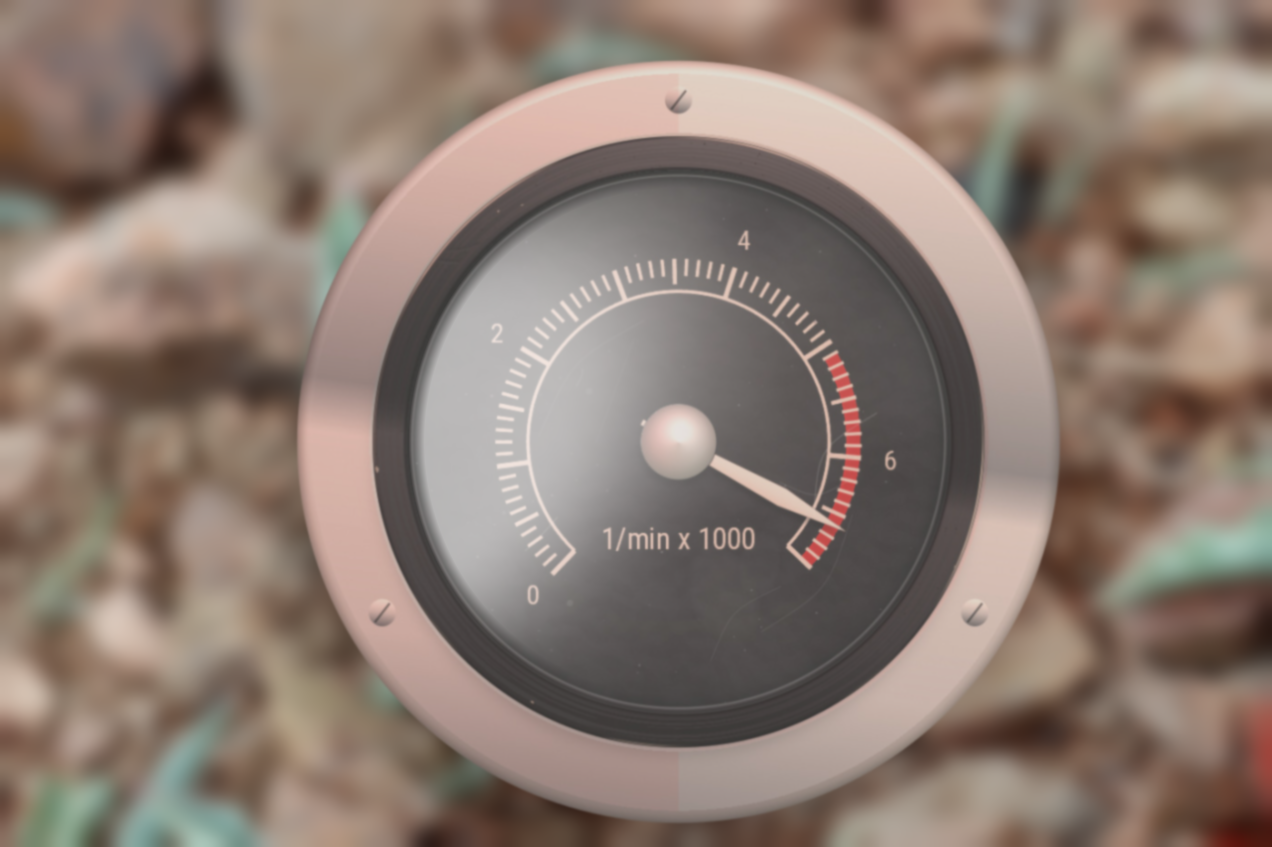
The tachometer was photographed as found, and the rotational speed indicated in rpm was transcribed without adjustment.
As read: 6600 rpm
